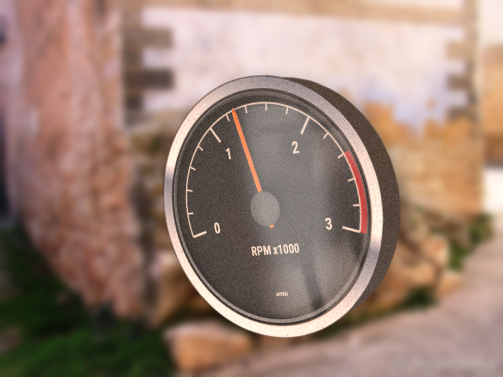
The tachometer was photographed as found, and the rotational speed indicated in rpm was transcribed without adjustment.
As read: 1300 rpm
